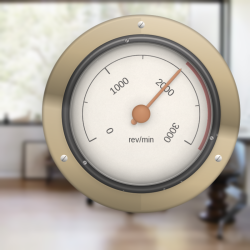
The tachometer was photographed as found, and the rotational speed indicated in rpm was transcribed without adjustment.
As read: 2000 rpm
